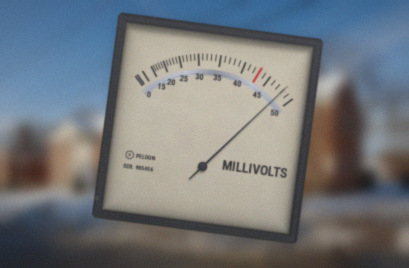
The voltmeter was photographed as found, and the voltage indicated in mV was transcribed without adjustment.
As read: 48 mV
